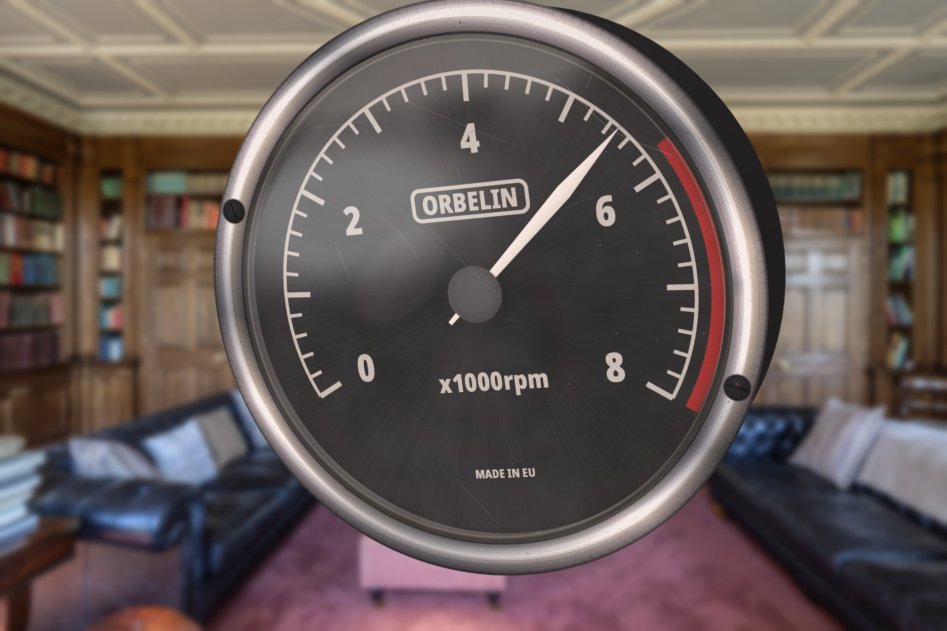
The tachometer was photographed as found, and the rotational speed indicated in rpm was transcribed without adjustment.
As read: 5500 rpm
